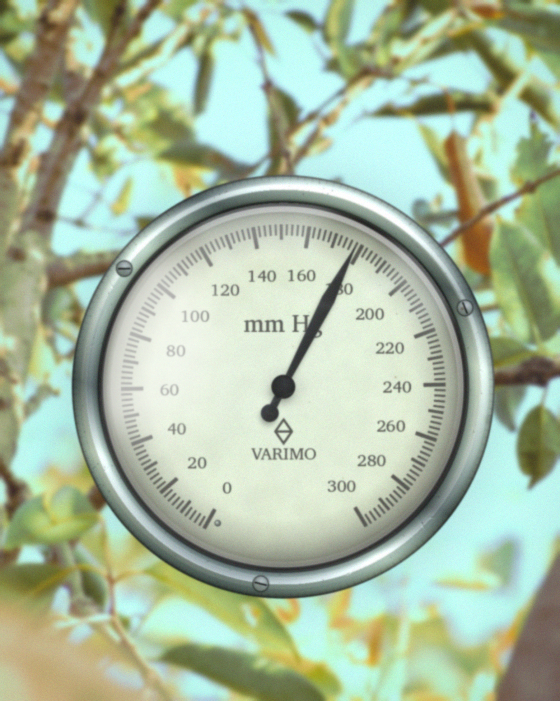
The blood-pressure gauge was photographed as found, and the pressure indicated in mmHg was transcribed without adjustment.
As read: 178 mmHg
